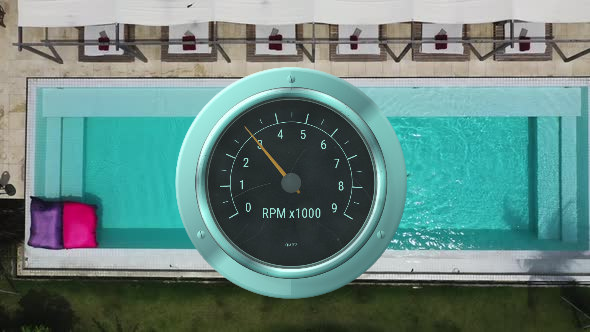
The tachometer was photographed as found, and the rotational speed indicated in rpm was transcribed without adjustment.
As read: 3000 rpm
